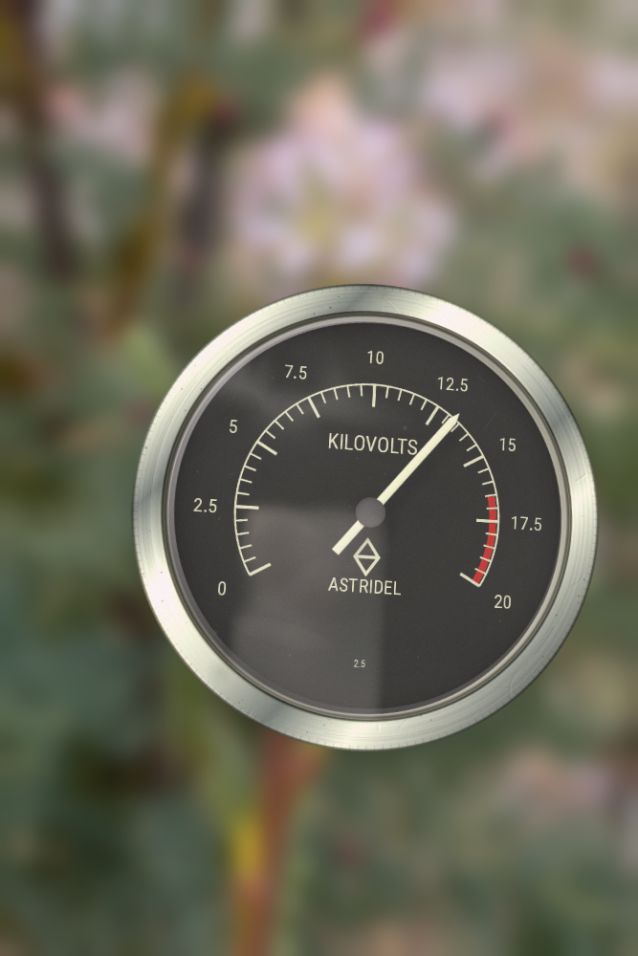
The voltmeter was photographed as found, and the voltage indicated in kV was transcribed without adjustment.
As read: 13.25 kV
